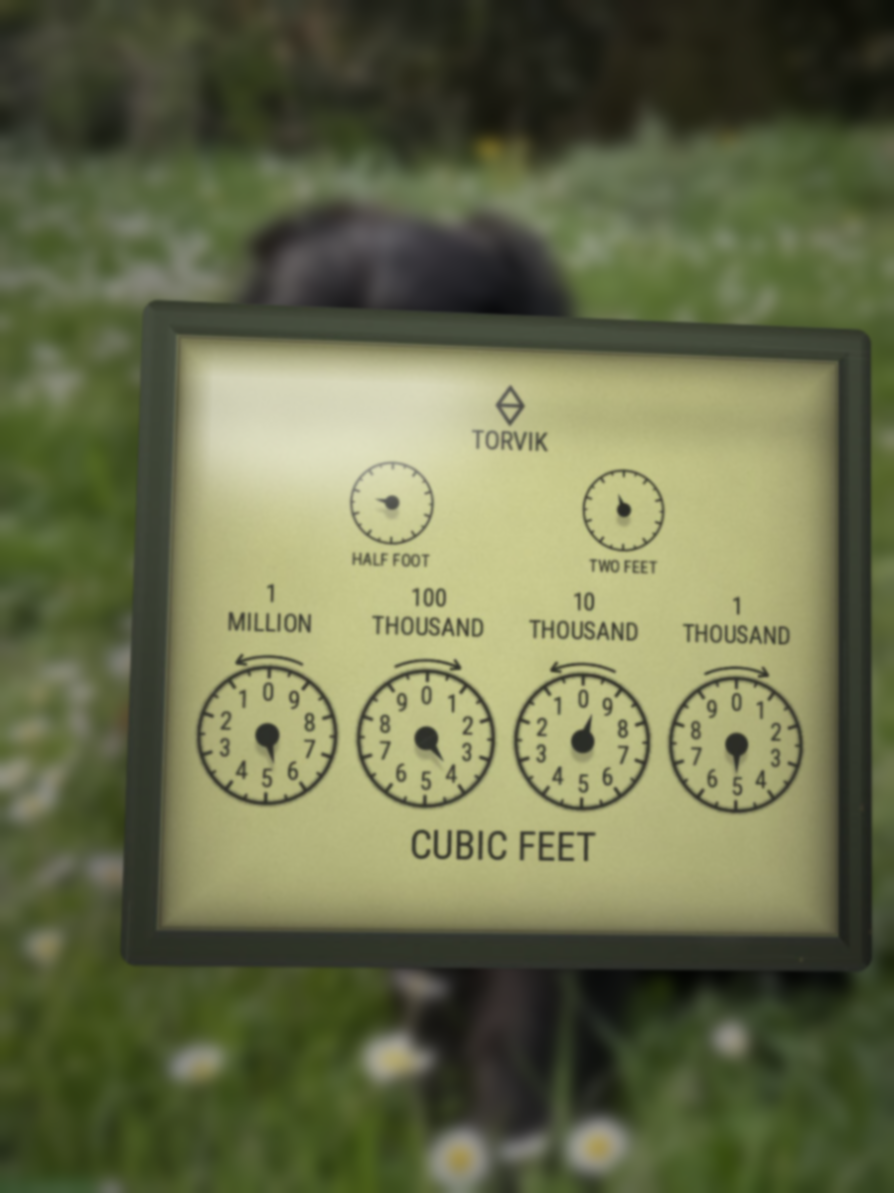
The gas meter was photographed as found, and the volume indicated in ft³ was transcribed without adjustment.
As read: 539500 ft³
